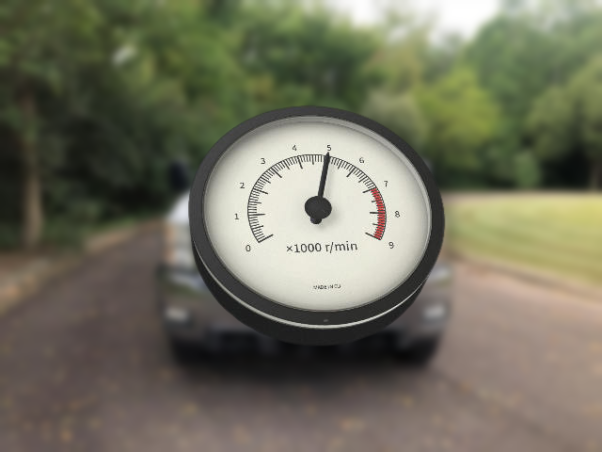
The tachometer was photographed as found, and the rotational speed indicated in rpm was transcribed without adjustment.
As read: 5000 rpm
